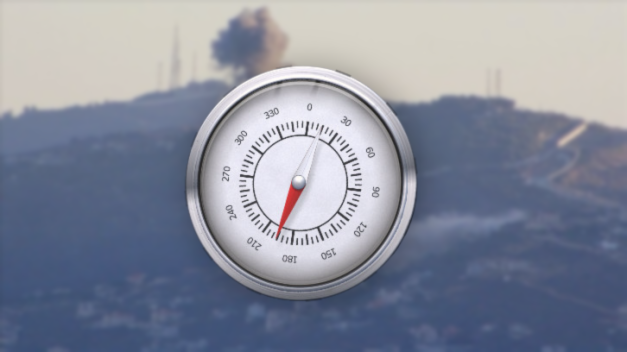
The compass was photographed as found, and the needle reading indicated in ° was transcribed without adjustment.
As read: 195 °
